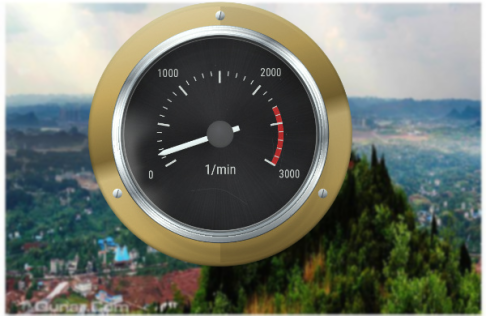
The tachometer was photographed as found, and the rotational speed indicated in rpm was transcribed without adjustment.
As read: 150 rpm
